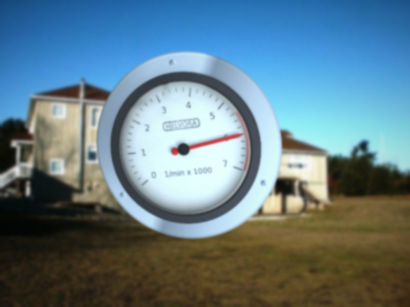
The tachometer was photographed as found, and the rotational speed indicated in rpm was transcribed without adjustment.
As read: 6000 rpm
